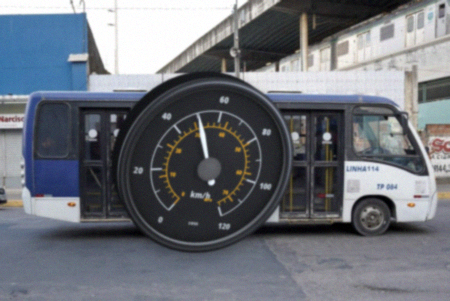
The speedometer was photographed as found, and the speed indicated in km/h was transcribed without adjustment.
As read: 50 km/h
